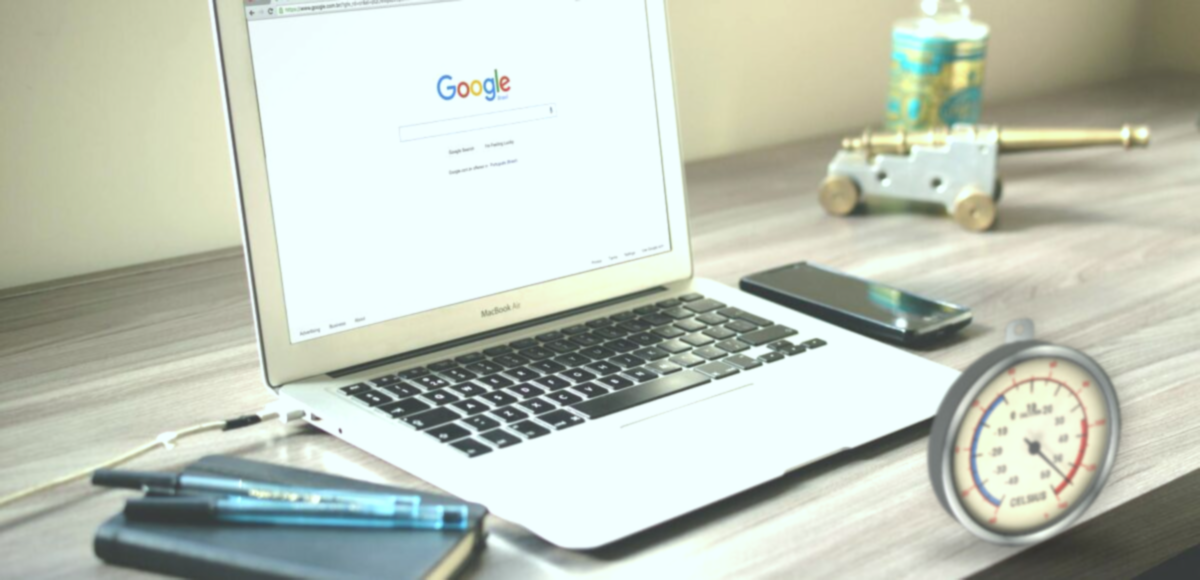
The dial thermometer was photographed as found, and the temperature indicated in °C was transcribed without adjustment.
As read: 55 °C
